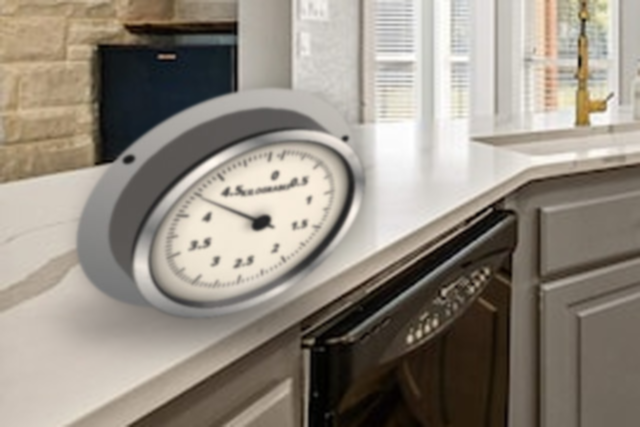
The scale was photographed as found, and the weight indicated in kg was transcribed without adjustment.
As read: 4.25 kg
